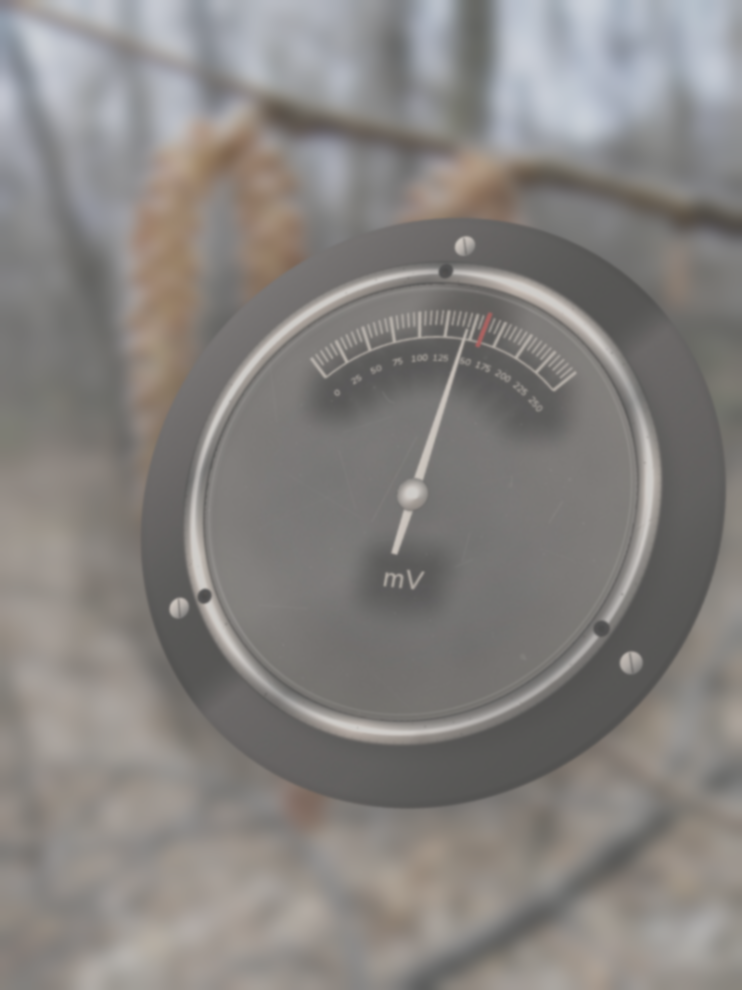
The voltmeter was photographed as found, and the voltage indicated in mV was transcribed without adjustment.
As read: 150 mV
